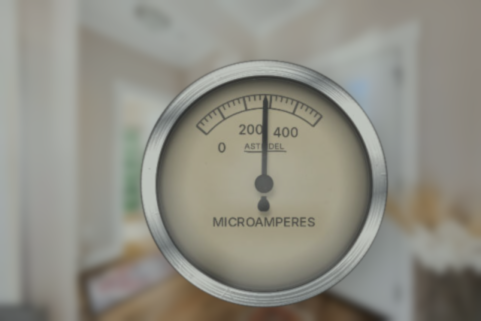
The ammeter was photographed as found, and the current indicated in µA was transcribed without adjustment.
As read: 280 µA
